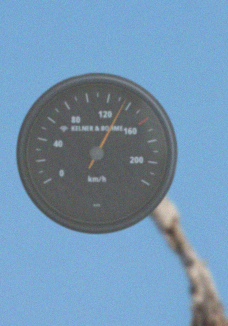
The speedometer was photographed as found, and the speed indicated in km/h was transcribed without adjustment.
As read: 135 km/h
